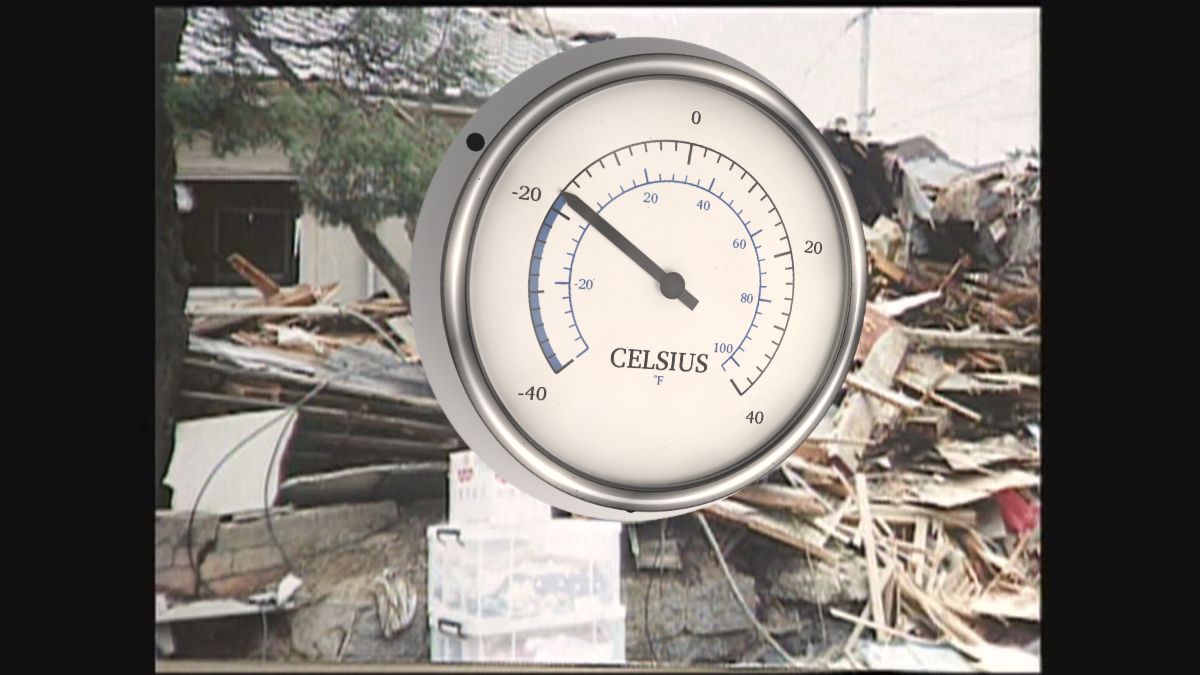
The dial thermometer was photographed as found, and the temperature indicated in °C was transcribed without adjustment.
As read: -18 °C
